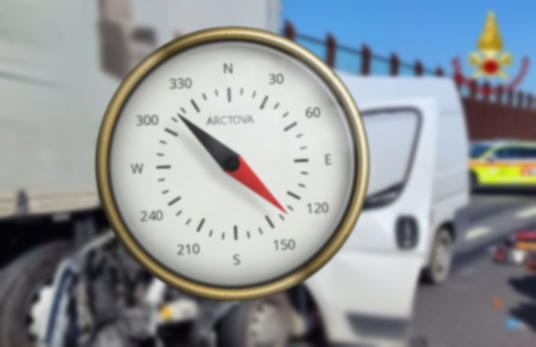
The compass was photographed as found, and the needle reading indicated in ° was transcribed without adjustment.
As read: 135 °
